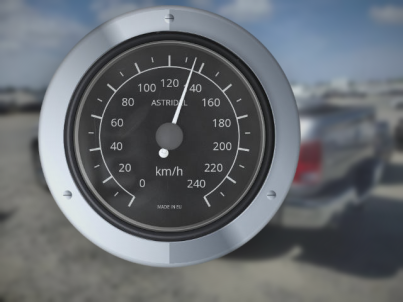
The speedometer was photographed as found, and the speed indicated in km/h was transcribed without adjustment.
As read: 135 km/h
